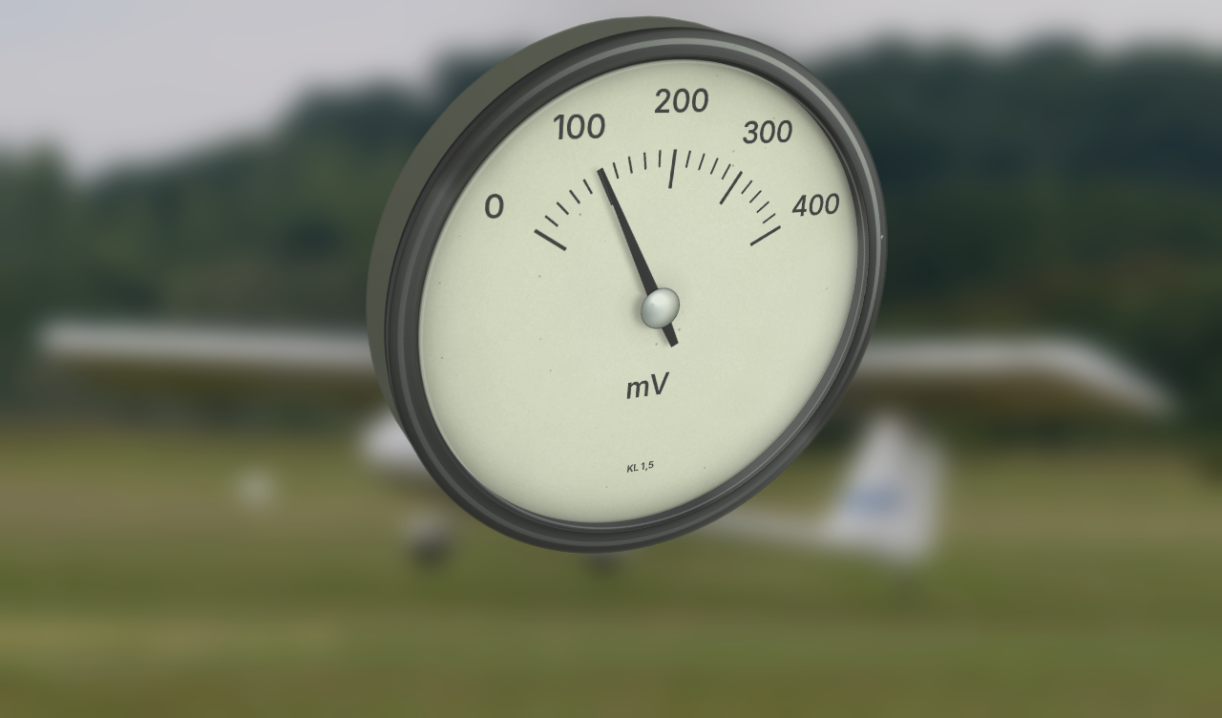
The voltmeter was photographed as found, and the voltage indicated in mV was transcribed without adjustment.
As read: 100 mV
